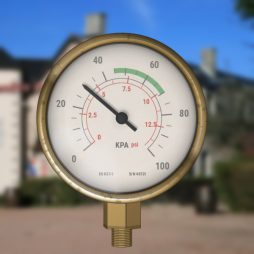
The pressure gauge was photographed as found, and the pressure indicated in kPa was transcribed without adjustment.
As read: 30 kPa
